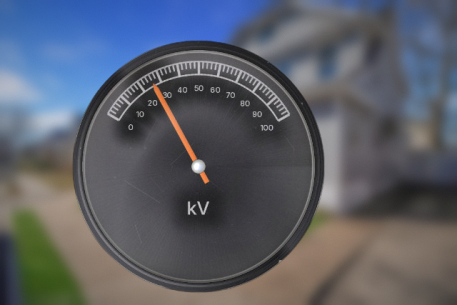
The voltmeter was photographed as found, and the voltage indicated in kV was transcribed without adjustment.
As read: 26 kV
